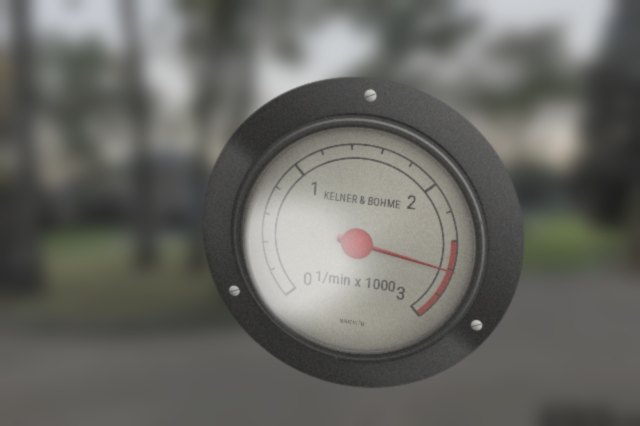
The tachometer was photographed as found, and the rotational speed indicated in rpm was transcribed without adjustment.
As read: 2600 rpm
